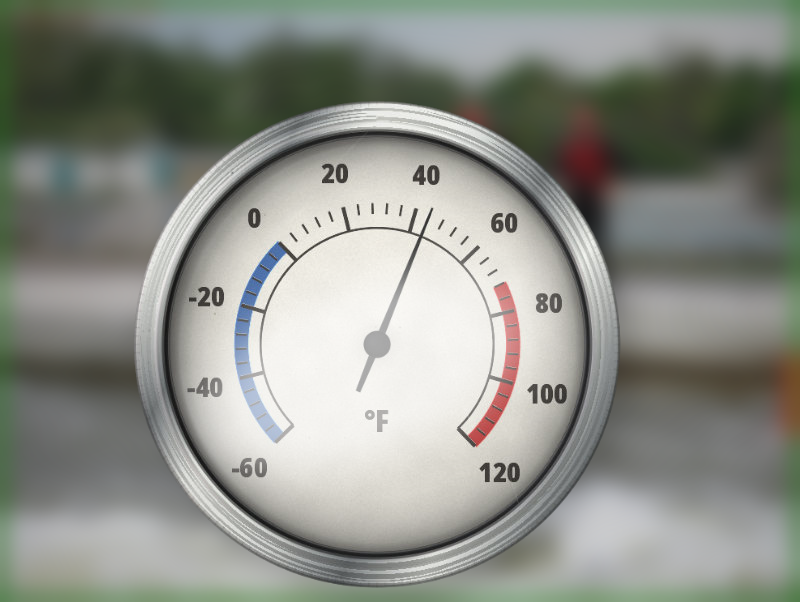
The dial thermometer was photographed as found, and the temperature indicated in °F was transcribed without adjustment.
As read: 44 °F
